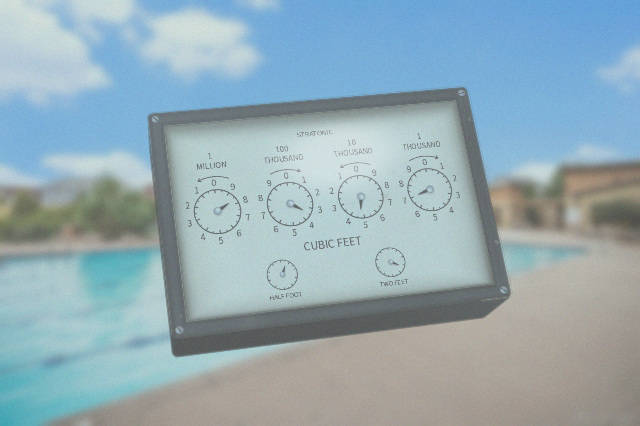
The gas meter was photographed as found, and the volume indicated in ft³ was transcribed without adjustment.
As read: 834700 ft³
